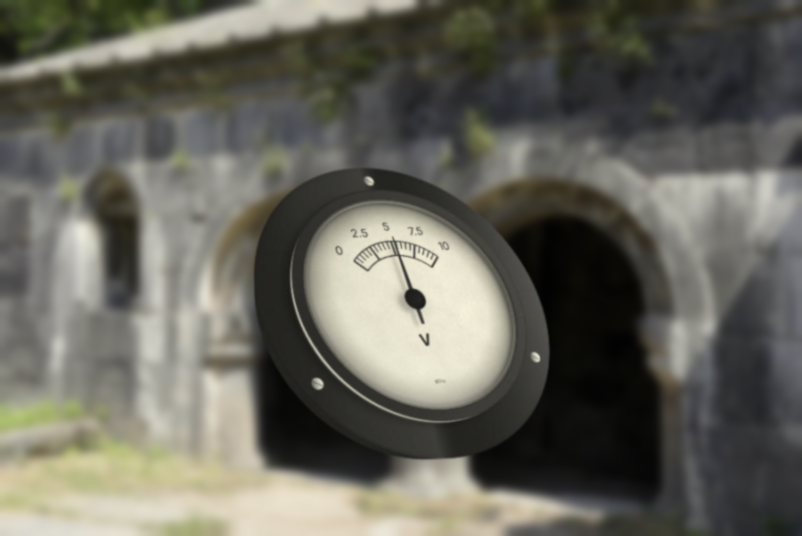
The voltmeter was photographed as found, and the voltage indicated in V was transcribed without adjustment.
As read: 5 V
